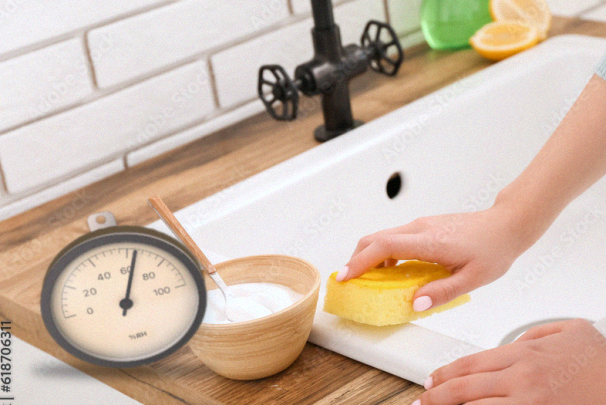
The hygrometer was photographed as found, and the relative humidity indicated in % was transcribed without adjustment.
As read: 64 %
